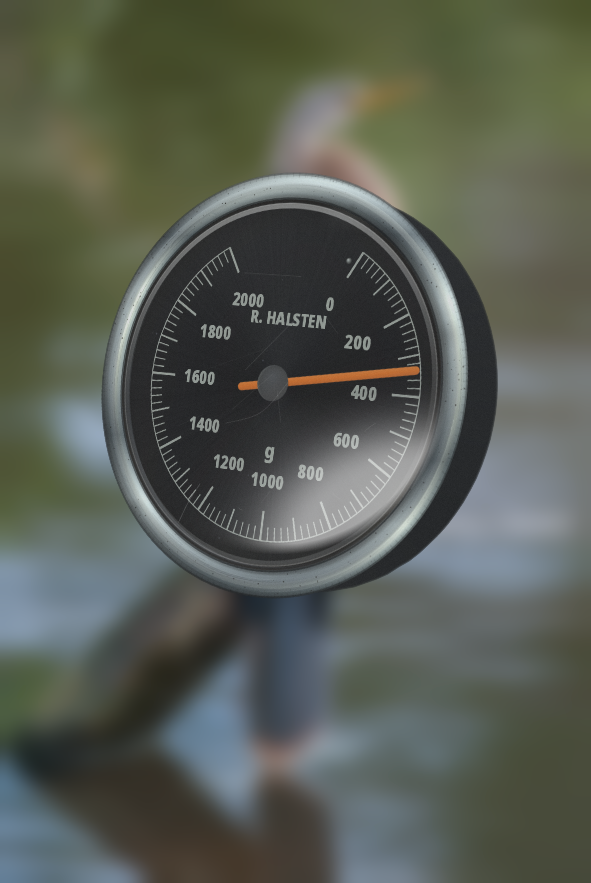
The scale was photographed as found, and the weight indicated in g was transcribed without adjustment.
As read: 340 g
